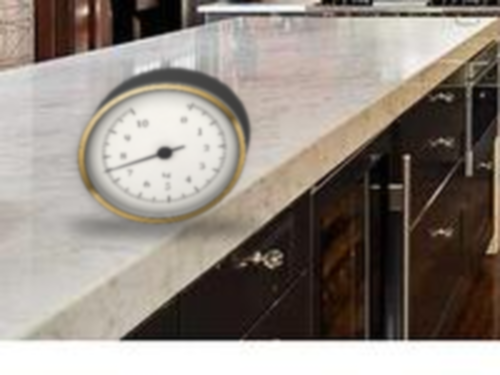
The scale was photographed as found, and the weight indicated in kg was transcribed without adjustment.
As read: 7.5 kg
